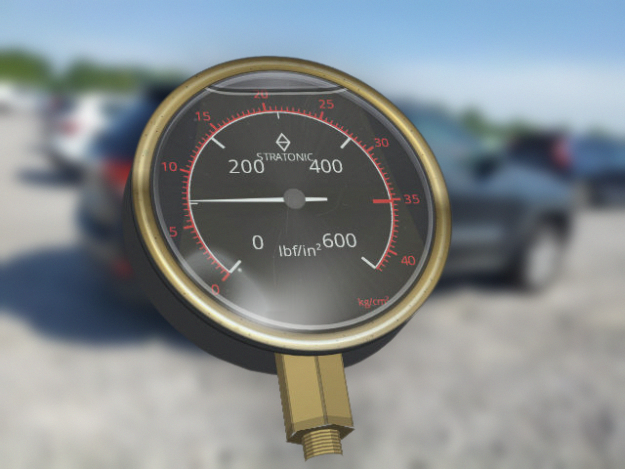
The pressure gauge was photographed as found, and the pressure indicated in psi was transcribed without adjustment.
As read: 100 psi
